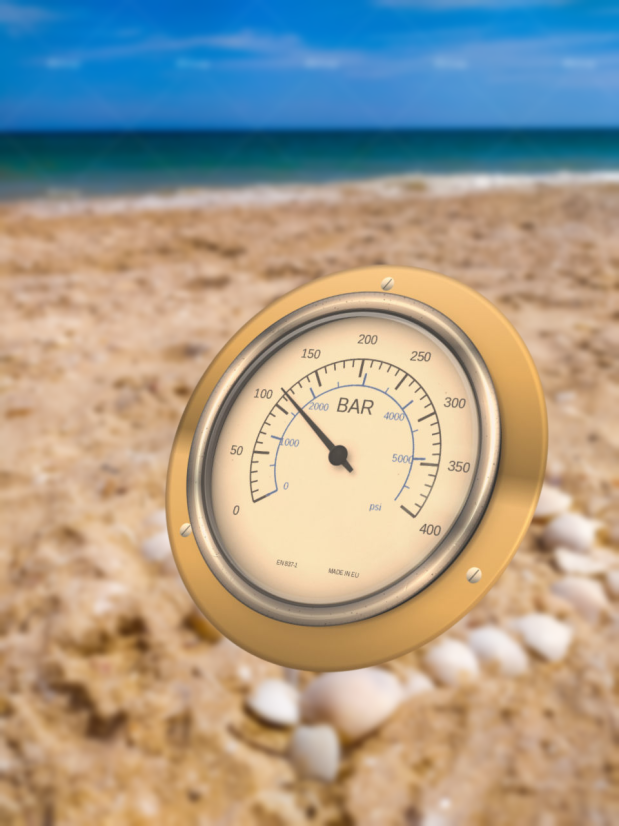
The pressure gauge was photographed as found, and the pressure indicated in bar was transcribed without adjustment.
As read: 115 bar
